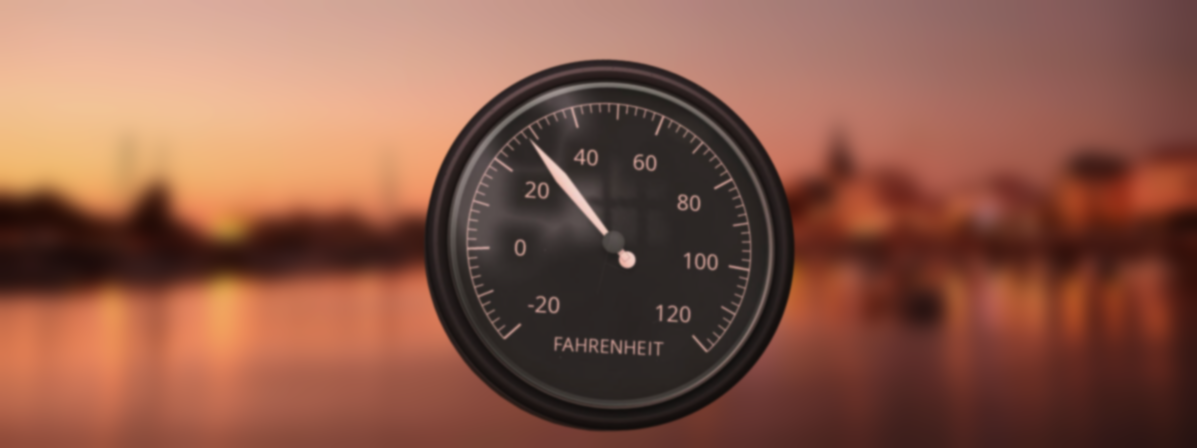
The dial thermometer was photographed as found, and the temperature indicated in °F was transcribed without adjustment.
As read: 28 °F
